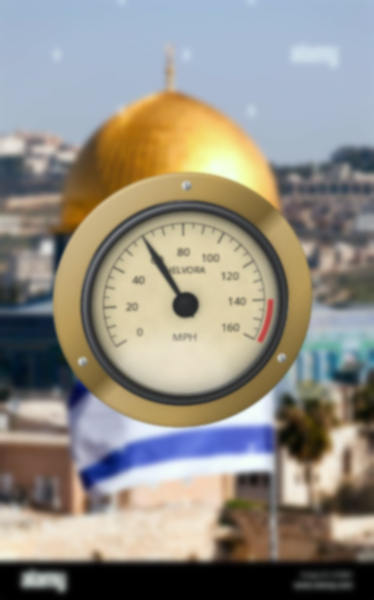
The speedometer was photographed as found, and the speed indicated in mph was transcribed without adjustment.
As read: 60 mph
